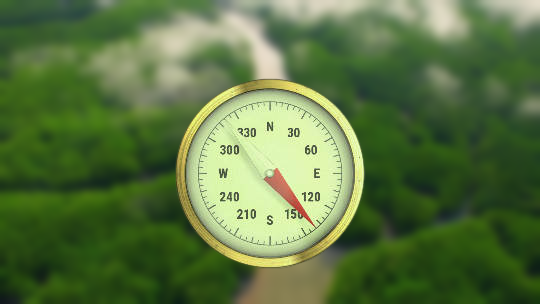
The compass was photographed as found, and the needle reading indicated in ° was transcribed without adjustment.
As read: 140 °
